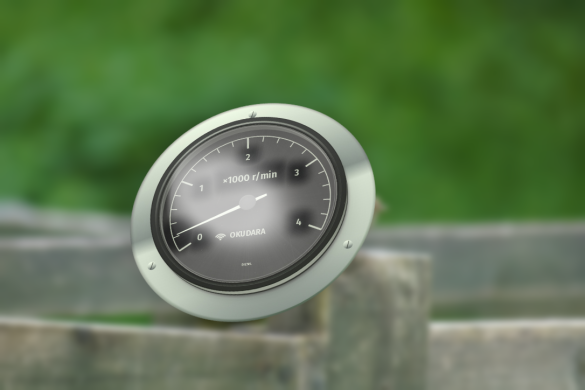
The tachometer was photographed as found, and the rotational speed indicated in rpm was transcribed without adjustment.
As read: 200 rpm
